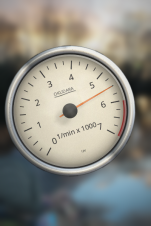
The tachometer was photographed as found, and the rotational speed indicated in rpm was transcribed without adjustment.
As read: 5500 rpm
